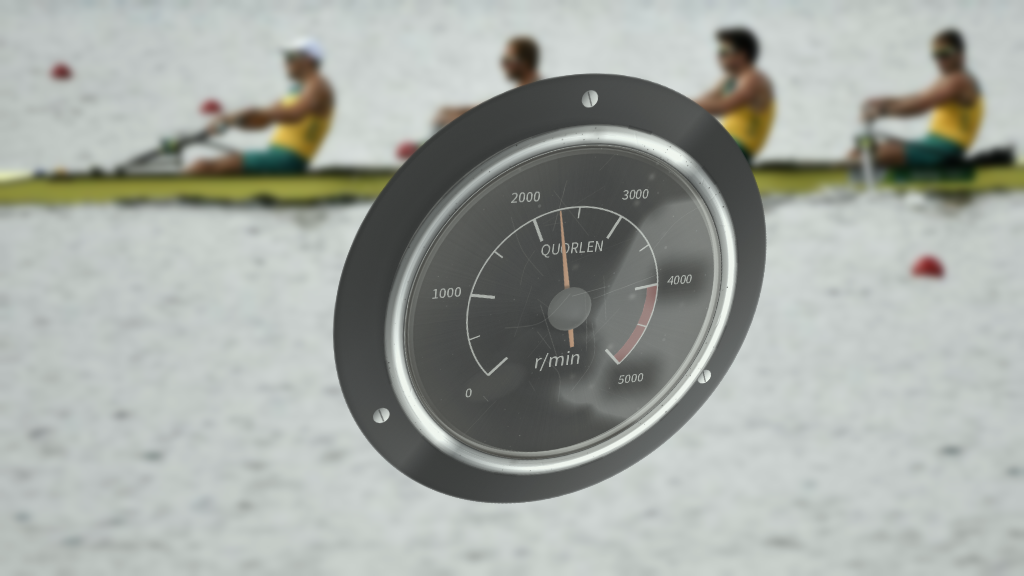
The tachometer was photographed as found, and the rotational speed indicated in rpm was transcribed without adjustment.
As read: 2250 rpm
